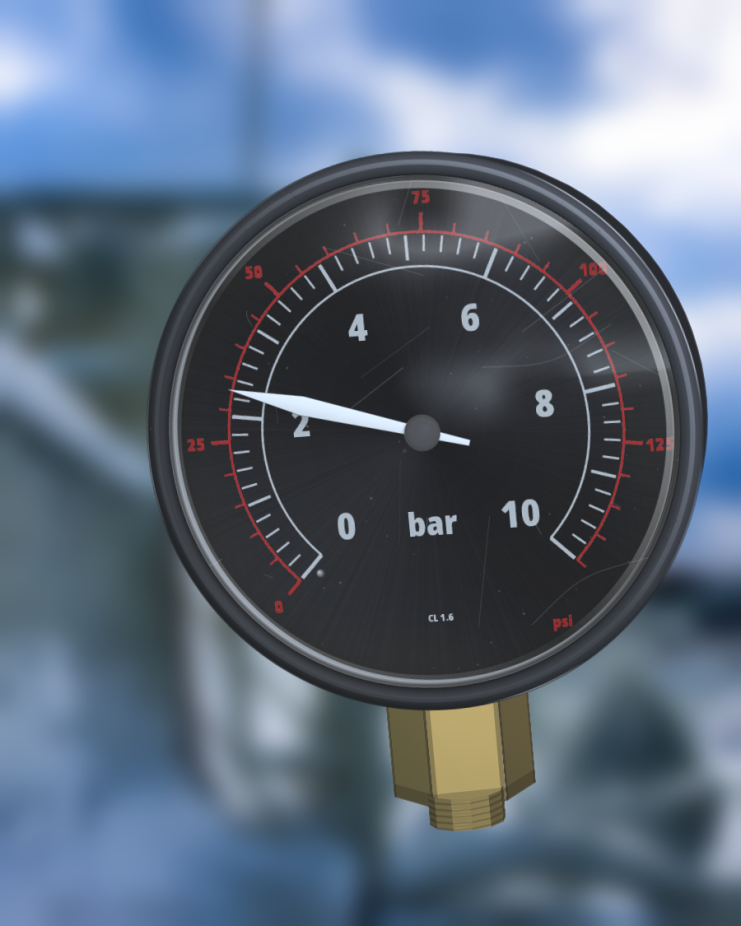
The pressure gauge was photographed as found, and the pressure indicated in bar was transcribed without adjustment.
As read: 2.3 bar
